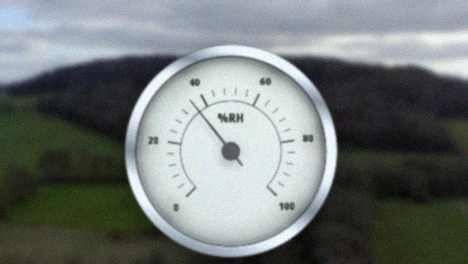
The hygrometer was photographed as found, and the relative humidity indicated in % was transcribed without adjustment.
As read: 36 %
